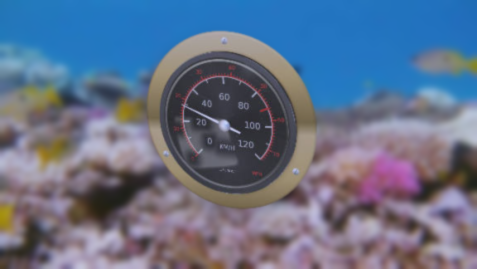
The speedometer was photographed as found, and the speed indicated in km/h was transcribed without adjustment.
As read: 30 km/h
